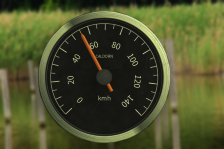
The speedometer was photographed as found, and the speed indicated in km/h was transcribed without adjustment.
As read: 55 km/h
